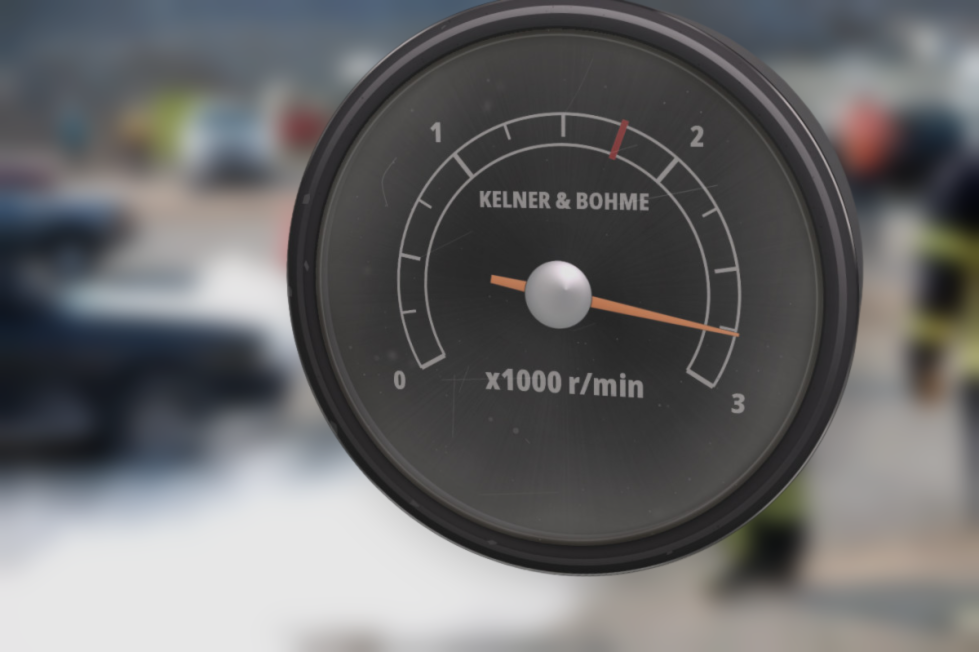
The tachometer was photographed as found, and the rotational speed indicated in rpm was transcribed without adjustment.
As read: 2750 rpm
